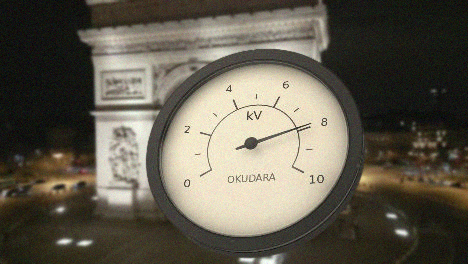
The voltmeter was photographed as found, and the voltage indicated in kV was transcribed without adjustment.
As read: 8 kV
